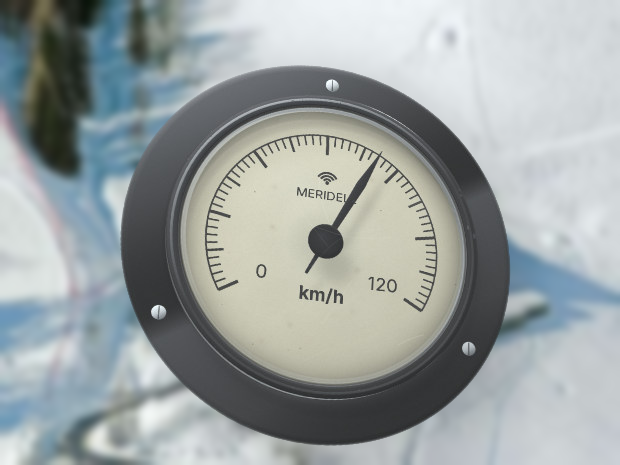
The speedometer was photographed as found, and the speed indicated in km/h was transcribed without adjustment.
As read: 74 km/h
